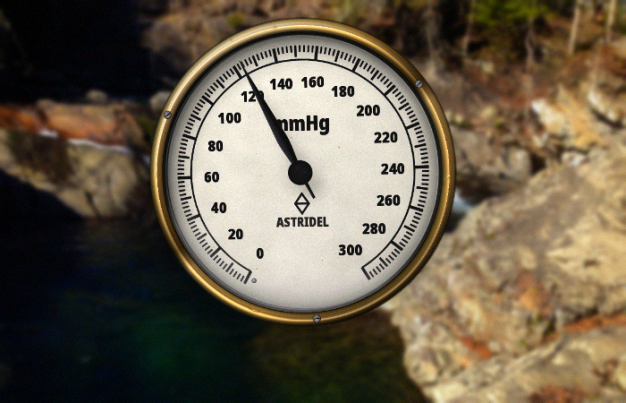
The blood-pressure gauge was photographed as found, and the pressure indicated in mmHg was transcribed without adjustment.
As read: 124 mmHg
